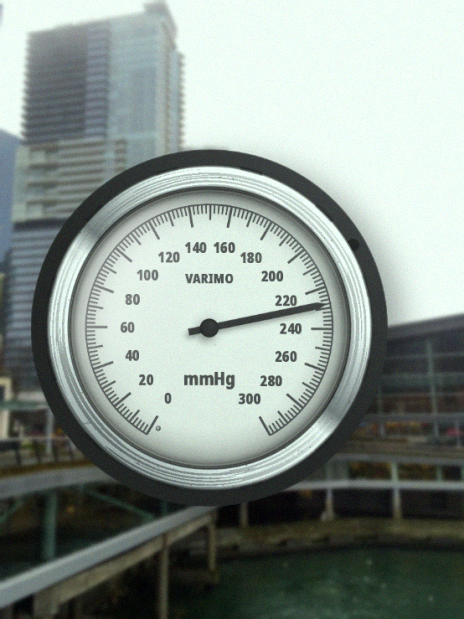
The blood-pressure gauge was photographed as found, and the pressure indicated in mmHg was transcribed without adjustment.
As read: 228 mmHg
